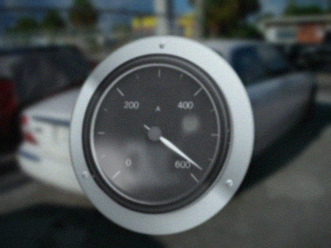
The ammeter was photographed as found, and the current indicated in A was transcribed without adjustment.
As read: 575 A
